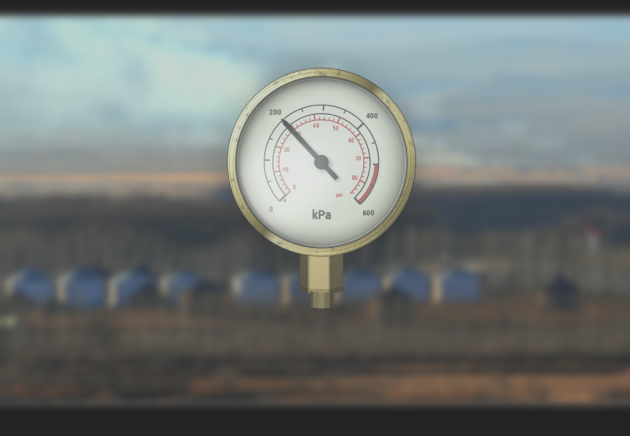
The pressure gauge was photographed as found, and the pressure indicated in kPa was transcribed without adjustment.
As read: 200 kPa
